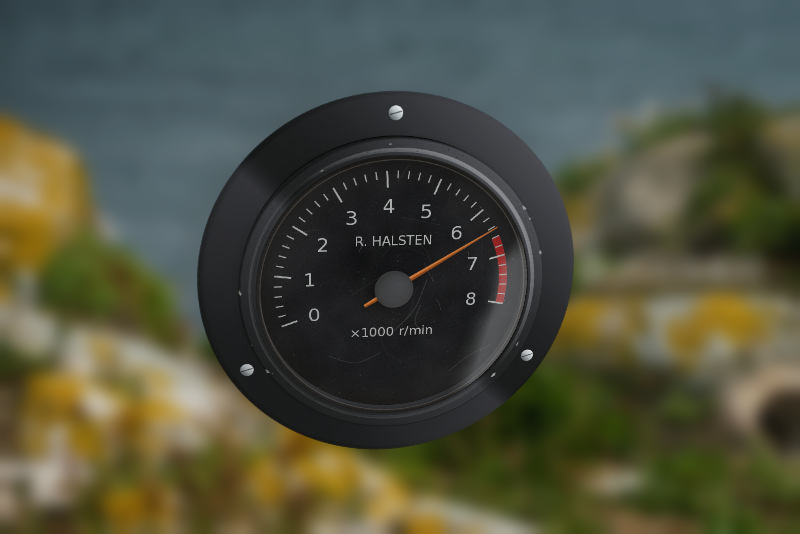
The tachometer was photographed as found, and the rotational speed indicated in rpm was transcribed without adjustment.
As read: 6400 rpm
